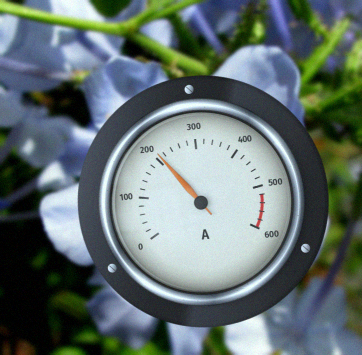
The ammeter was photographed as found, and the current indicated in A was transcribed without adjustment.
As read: 210 A
